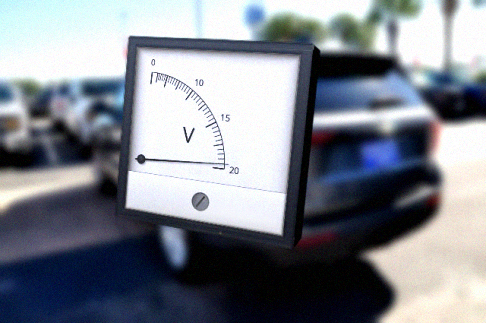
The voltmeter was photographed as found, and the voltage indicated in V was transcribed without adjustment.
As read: 19.5 V
